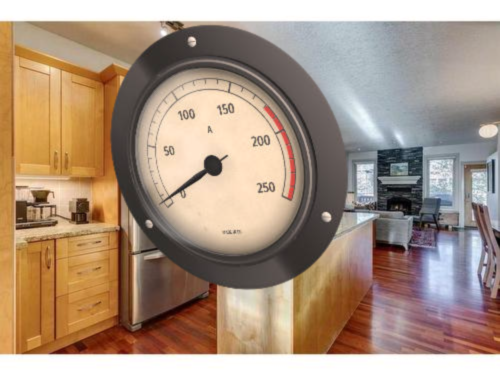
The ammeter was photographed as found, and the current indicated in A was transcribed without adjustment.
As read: 5 A
